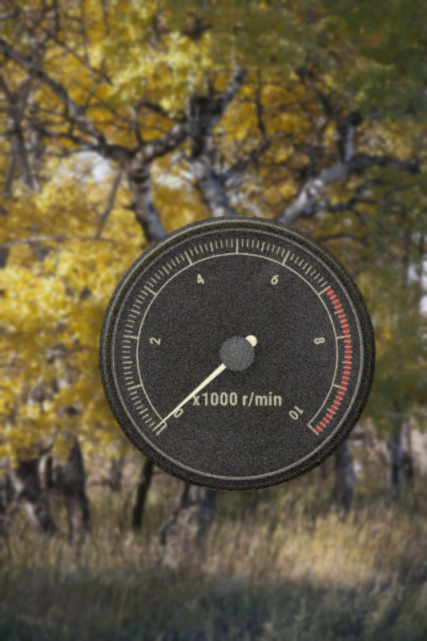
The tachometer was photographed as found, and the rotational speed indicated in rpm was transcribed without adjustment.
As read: 100 rpm
